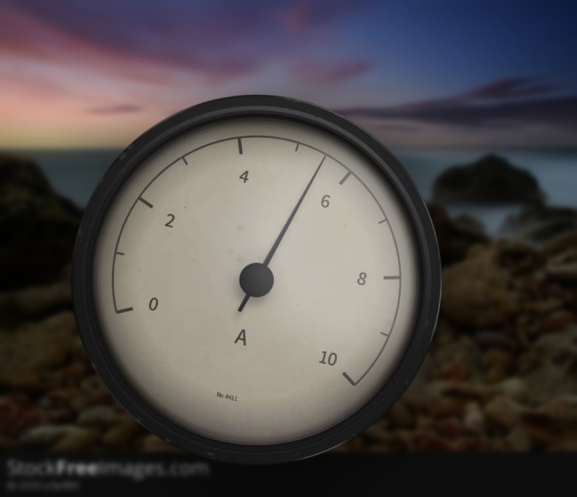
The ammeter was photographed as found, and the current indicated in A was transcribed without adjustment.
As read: 5.5 A
